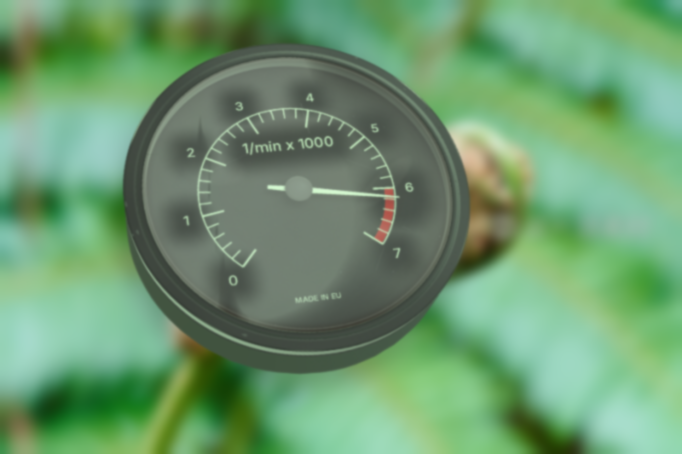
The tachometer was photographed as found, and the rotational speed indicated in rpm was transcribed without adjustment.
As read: 6200 rpm
